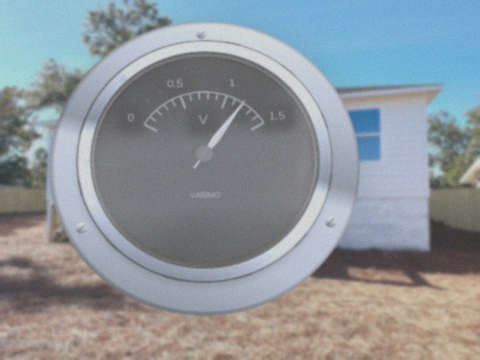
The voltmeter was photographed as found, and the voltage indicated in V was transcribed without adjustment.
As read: 1.2 V
